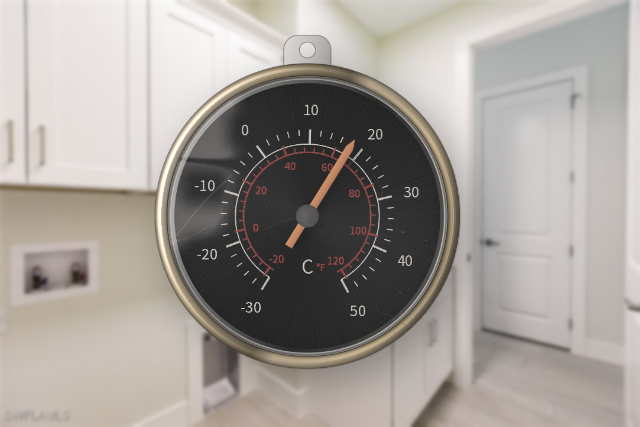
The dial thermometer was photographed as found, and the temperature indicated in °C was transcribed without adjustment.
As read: 18 °C
